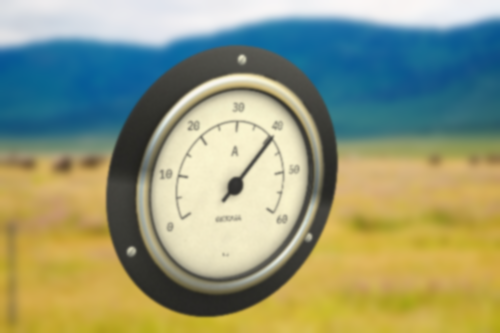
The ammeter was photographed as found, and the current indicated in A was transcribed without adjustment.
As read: 40 A
